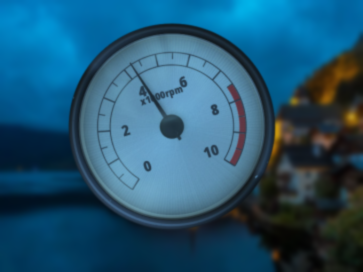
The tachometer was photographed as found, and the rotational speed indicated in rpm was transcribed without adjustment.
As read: 4250 rpm
